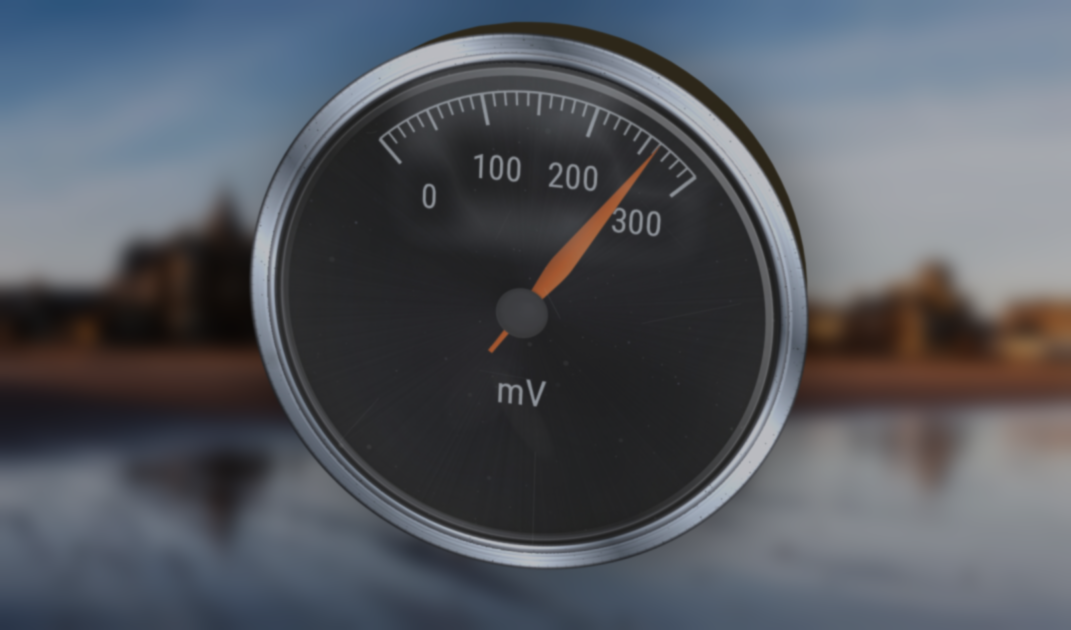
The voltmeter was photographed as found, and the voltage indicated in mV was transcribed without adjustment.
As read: 260 mV
